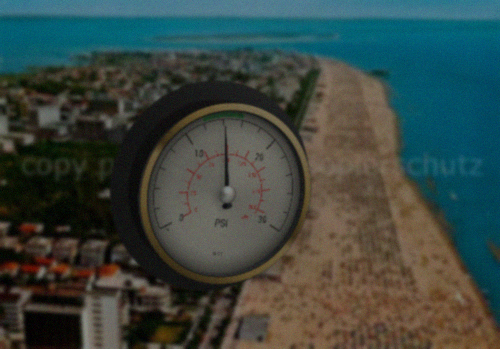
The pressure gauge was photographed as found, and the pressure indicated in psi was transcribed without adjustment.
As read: 14 psi
